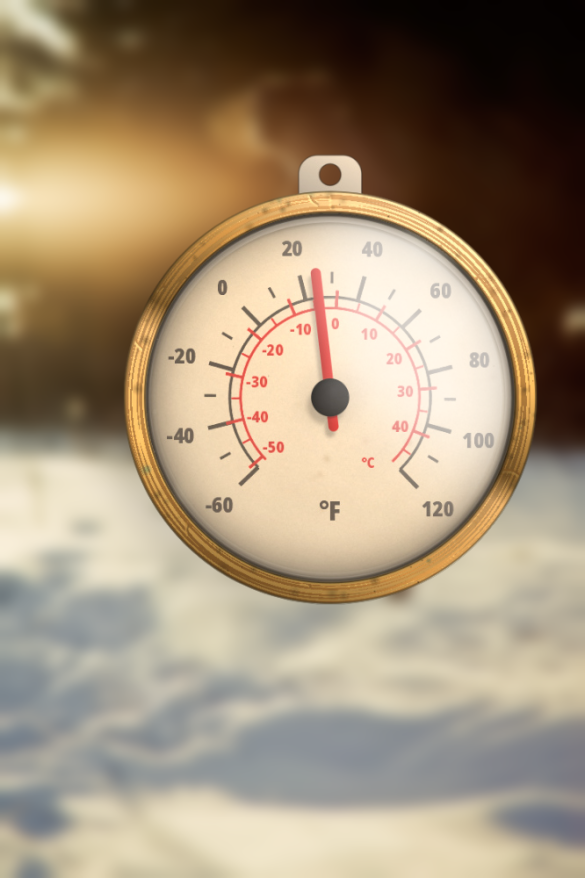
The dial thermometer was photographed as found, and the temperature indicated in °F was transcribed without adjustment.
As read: 25 °F
